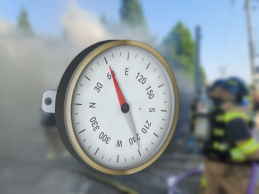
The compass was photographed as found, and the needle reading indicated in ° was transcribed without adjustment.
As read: 60 °
